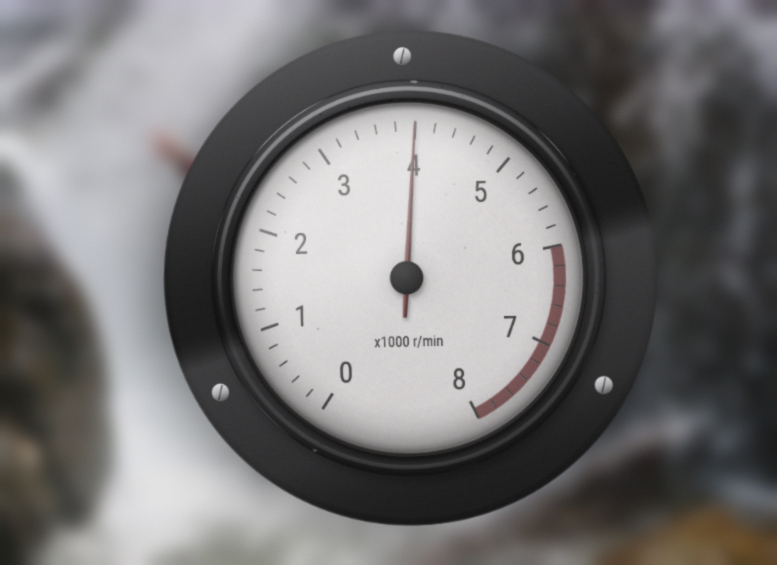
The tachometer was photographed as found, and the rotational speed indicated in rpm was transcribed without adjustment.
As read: 4000 rpm
